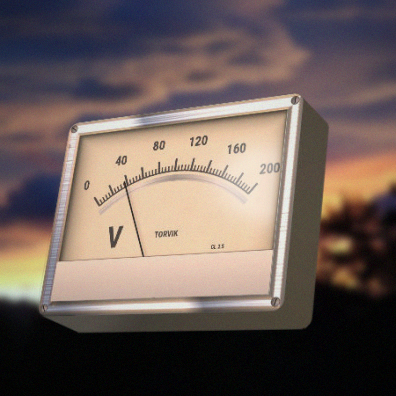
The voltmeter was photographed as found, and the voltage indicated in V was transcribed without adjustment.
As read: 40 V
